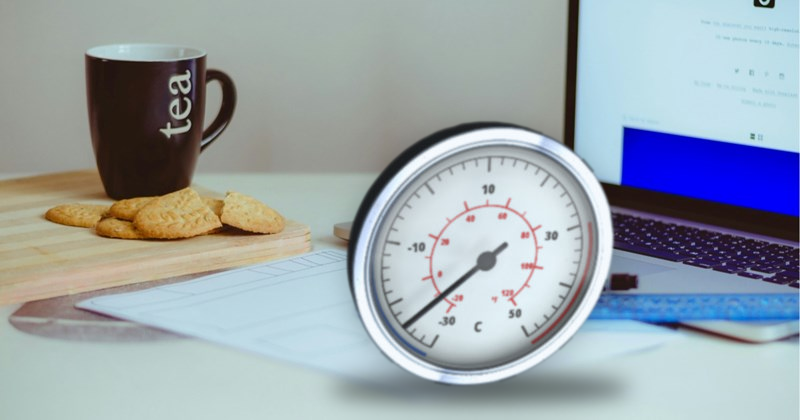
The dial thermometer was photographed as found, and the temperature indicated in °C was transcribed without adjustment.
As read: -24 °C
